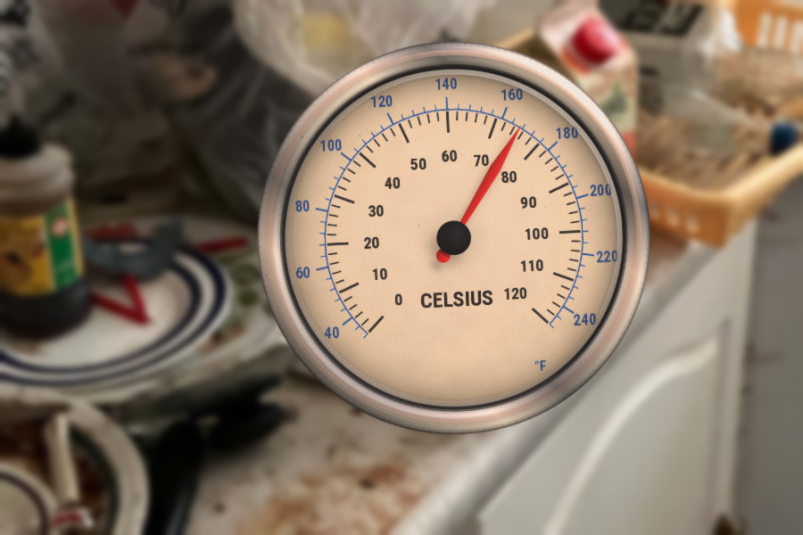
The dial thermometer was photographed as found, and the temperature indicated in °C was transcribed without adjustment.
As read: 75 °C
